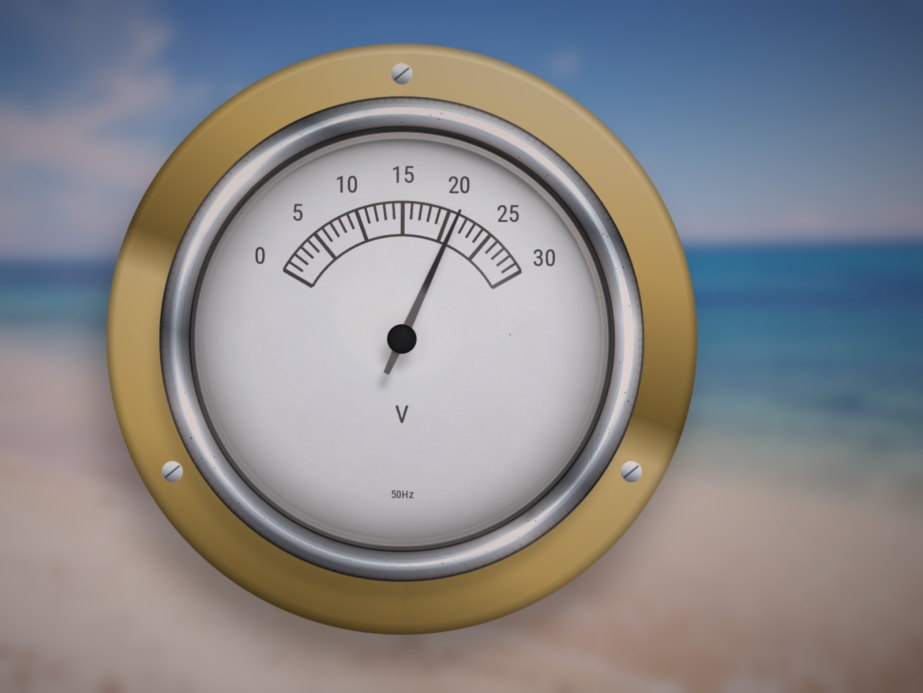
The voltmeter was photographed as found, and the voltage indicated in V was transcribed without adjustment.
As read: 21 V
